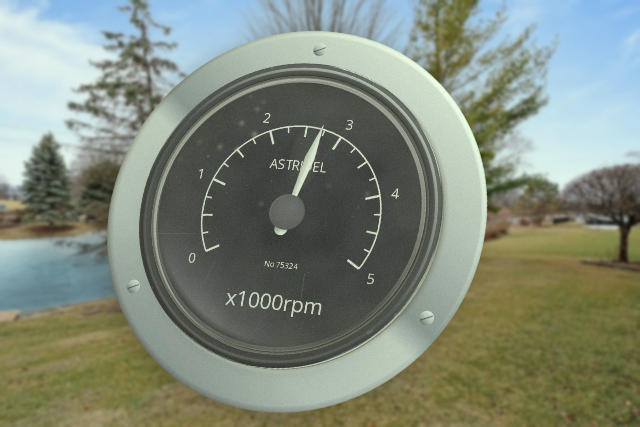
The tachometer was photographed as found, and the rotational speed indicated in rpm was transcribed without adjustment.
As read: 2750 rpm
